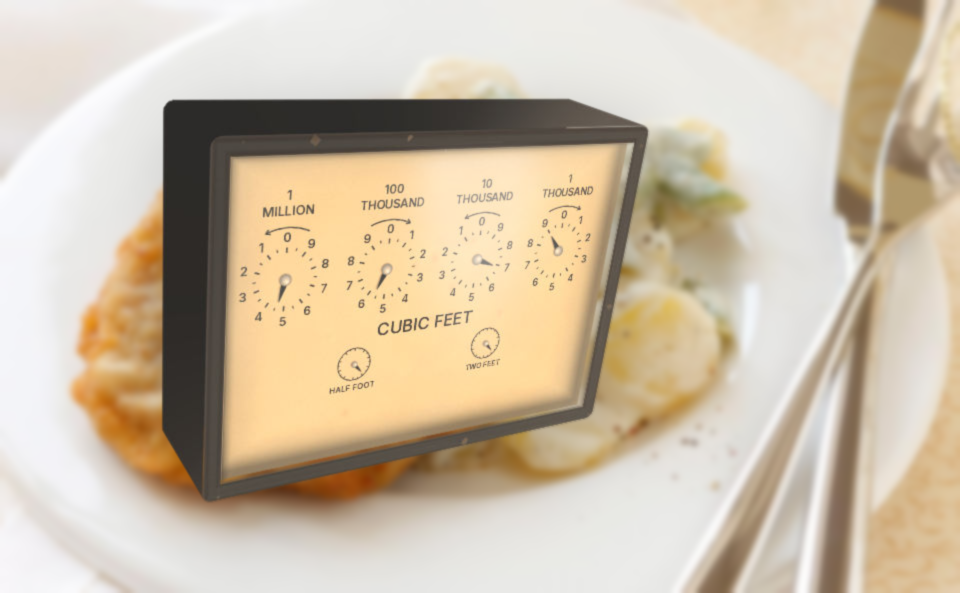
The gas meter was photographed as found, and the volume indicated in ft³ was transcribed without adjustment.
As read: 456900 ft³
